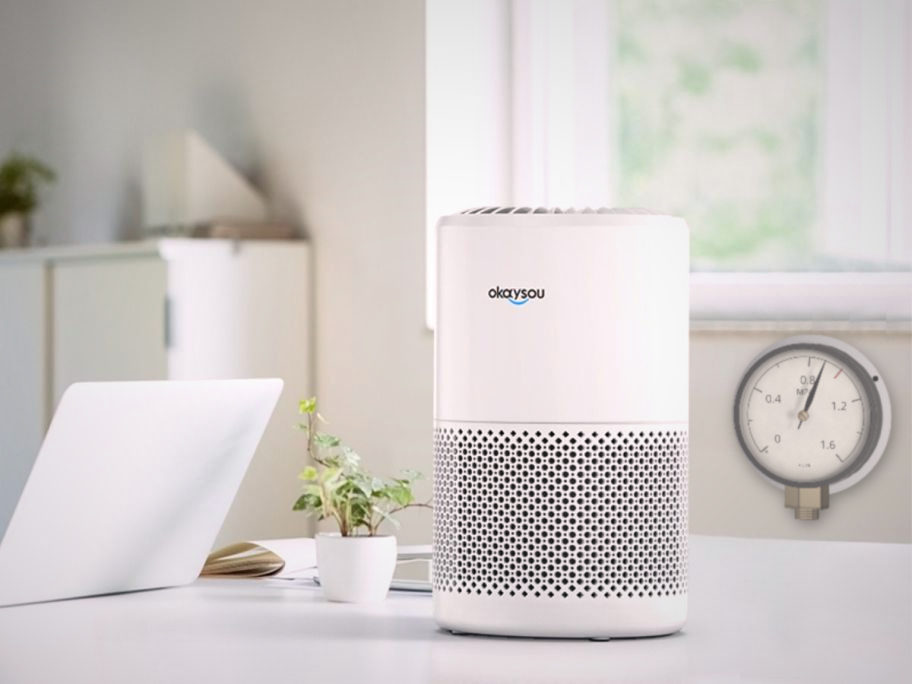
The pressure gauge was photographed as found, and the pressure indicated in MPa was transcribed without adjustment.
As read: 0.9 MPa
